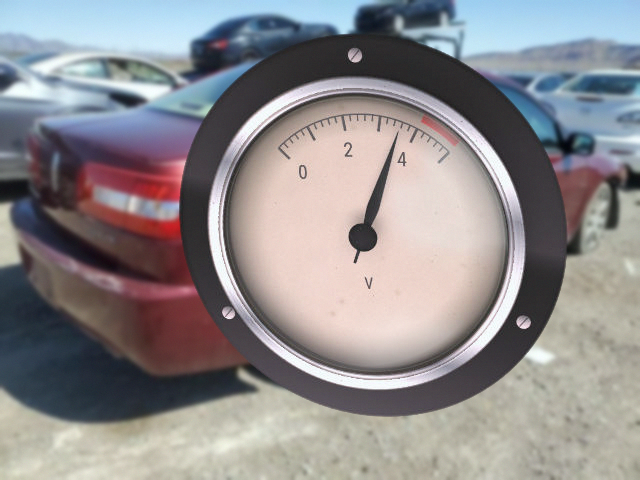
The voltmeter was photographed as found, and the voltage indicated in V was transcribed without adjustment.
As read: 3.6 V
